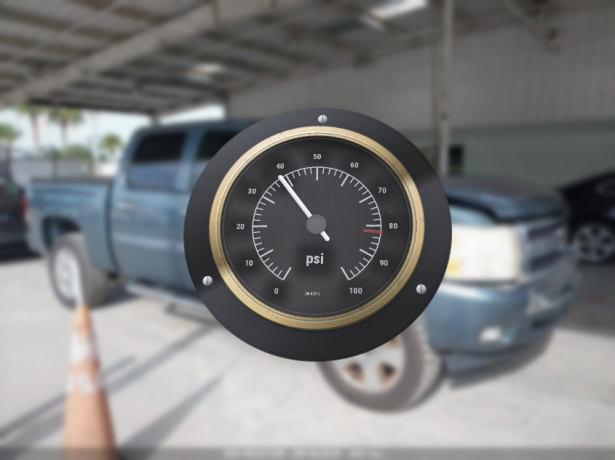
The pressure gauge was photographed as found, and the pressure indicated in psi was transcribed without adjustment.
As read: 38 psi
